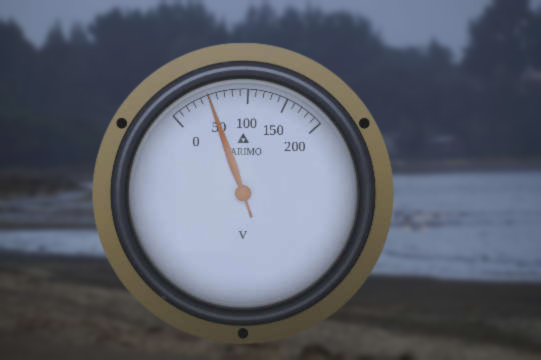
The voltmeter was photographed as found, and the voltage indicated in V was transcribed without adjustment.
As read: 50 V
